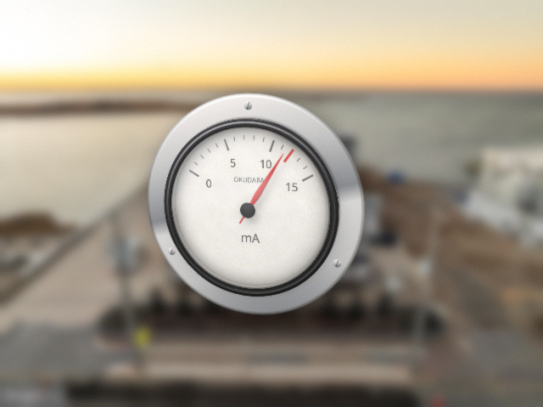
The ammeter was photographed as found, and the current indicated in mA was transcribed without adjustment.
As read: 11.5 mA
